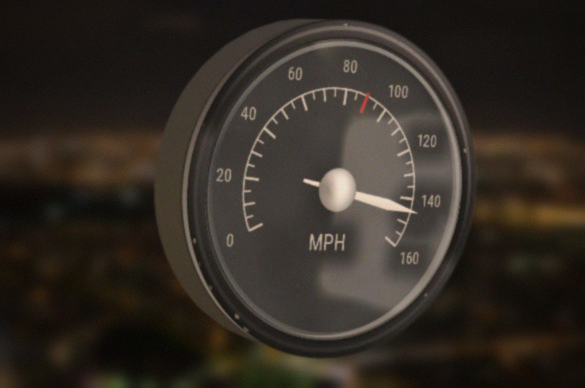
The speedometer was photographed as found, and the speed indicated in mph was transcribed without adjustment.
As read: 145 mph
